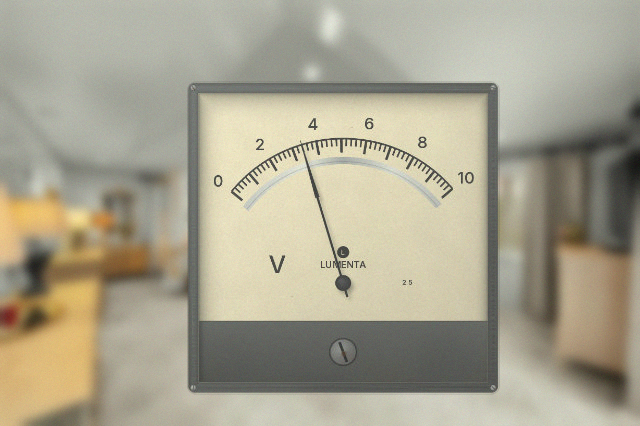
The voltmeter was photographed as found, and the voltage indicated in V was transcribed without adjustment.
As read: 3.4 V
